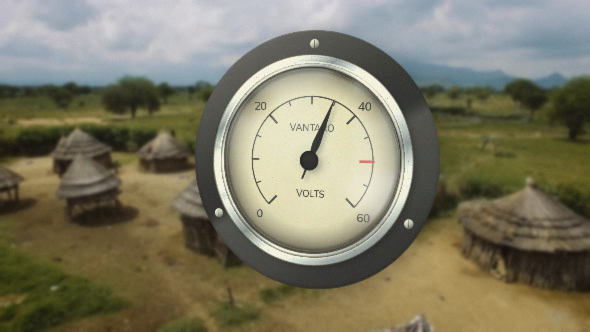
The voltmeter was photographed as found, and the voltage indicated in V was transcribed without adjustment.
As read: 35 V
